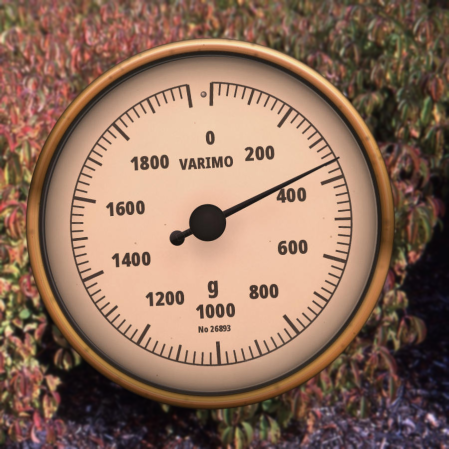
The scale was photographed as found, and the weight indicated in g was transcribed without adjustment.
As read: 360 g
